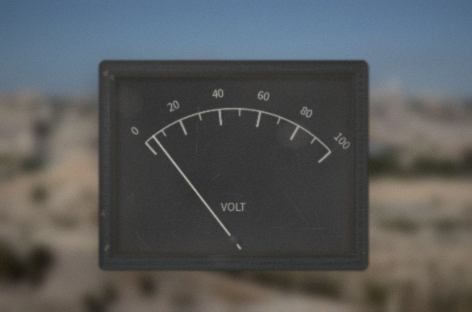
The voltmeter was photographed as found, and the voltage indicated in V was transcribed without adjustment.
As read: 5 V
